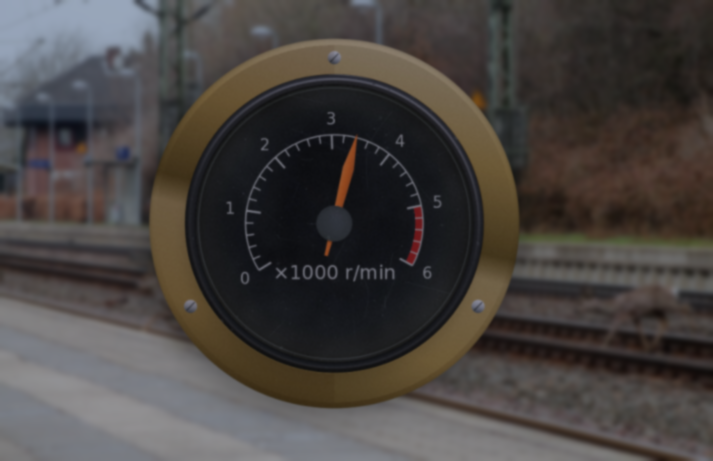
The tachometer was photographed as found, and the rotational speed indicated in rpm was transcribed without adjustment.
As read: 3400 rpm
